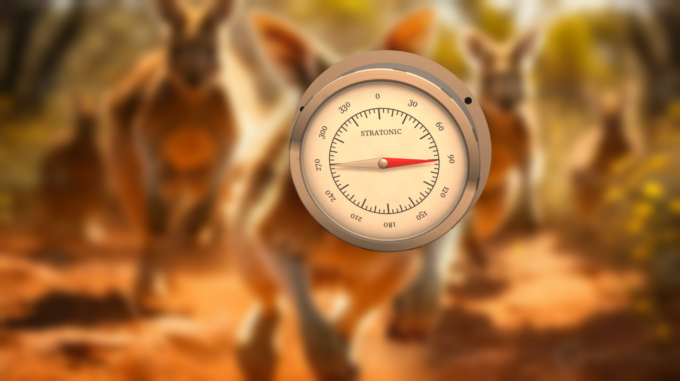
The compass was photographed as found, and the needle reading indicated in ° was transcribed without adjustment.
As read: 90 °
